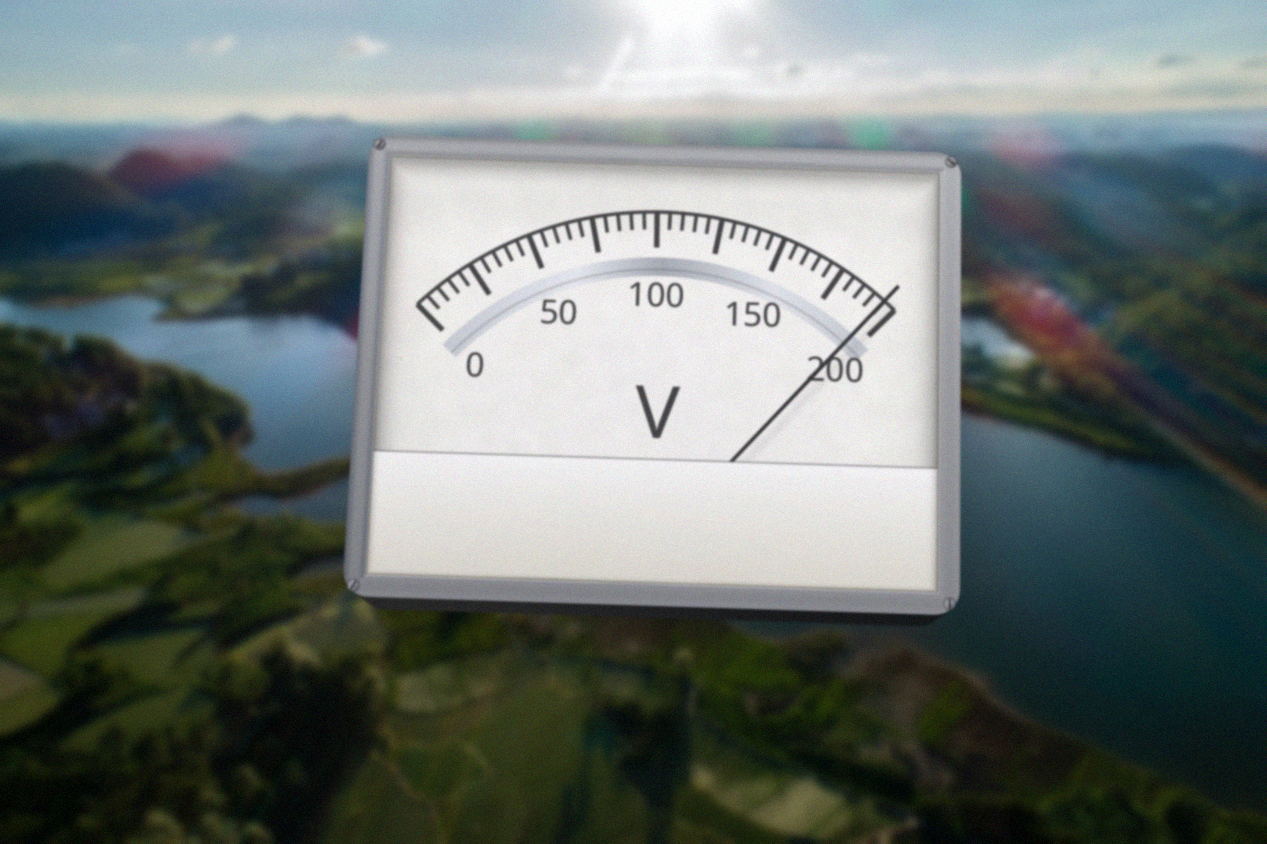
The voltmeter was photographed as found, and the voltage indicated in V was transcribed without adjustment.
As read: 195 V
